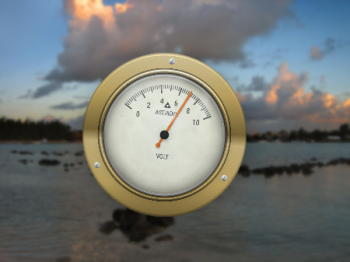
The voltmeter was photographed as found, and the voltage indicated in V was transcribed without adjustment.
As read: 7 V
